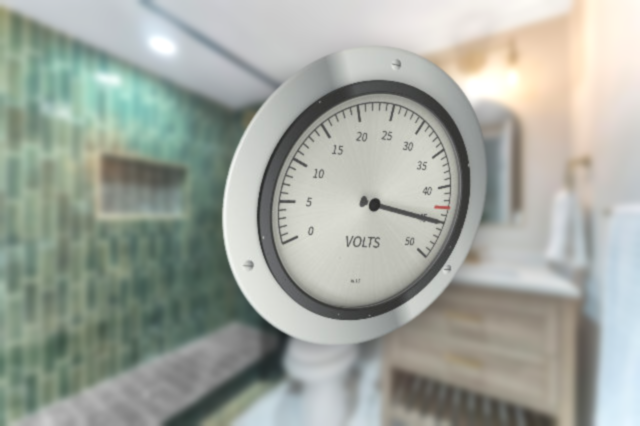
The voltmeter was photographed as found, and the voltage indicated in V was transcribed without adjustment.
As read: 45 V
